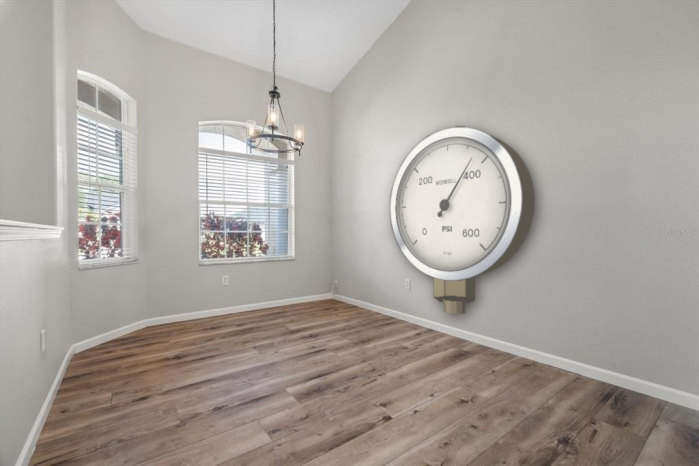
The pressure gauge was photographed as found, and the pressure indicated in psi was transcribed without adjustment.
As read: 375 psi
